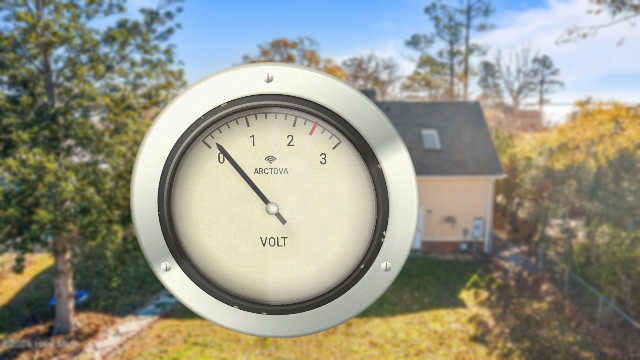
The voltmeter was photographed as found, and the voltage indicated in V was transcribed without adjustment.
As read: 0.2 V
